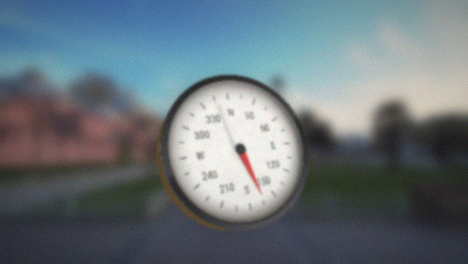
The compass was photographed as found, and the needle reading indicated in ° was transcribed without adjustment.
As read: 165 °
